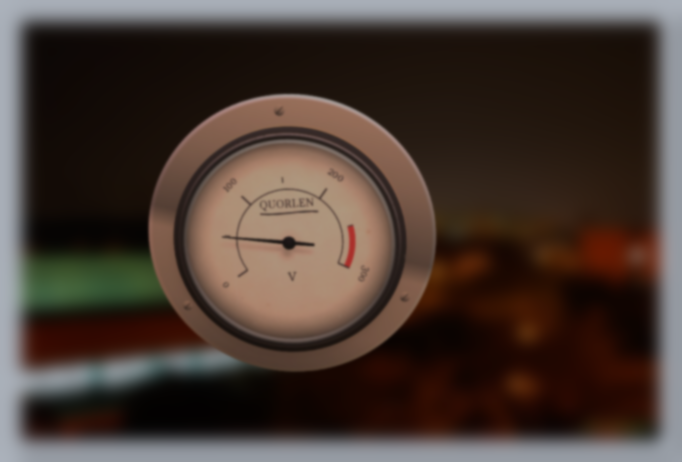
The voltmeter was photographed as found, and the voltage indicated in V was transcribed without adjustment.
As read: 50 V
